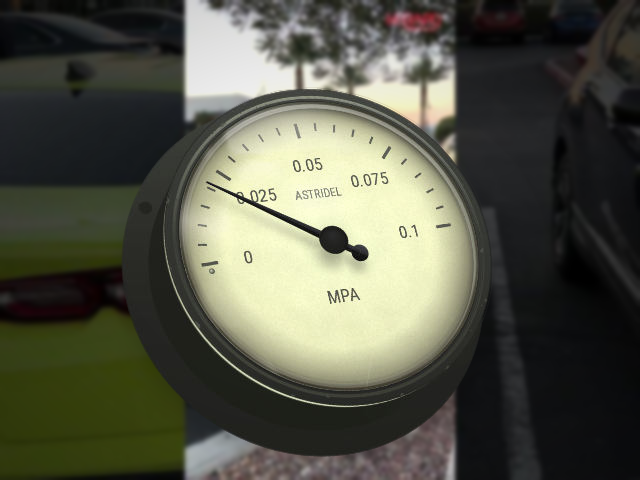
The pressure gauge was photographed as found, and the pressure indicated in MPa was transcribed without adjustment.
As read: 0.02 MPa
